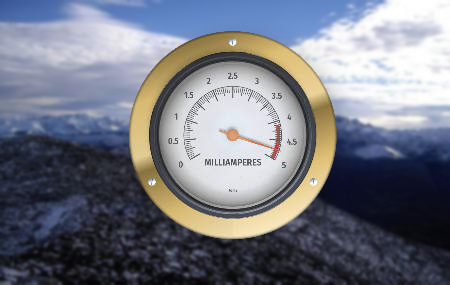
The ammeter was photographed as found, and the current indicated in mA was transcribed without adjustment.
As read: 4.75 mA
